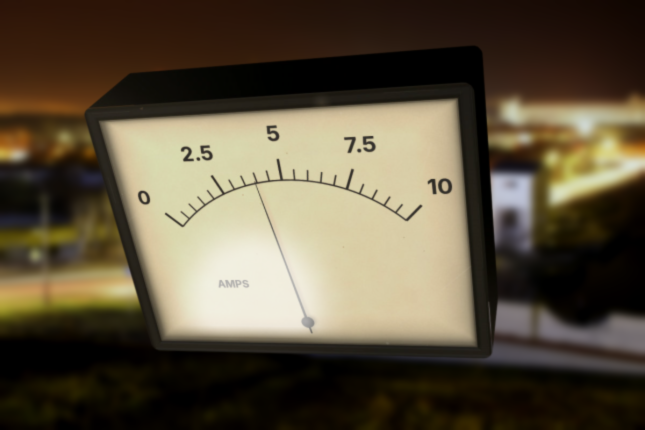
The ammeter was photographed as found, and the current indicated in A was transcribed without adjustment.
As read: 4 A
